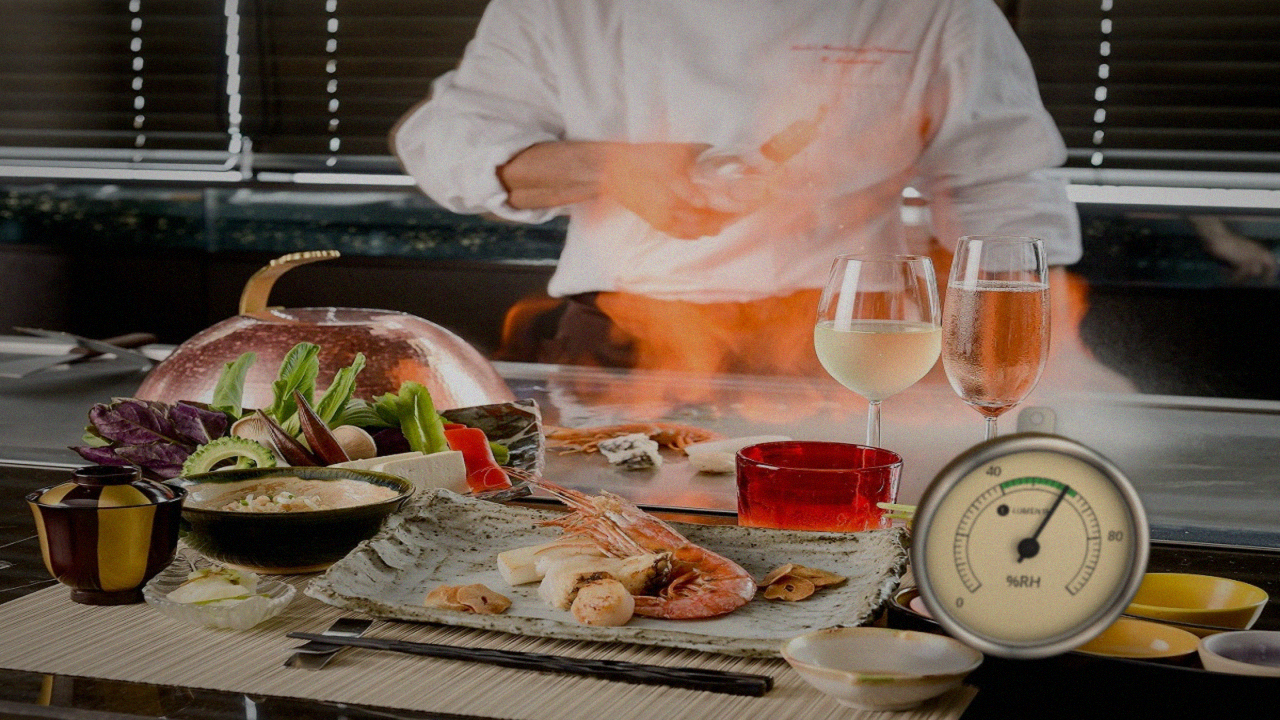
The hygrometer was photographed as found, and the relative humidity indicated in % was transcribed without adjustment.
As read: 60 %
